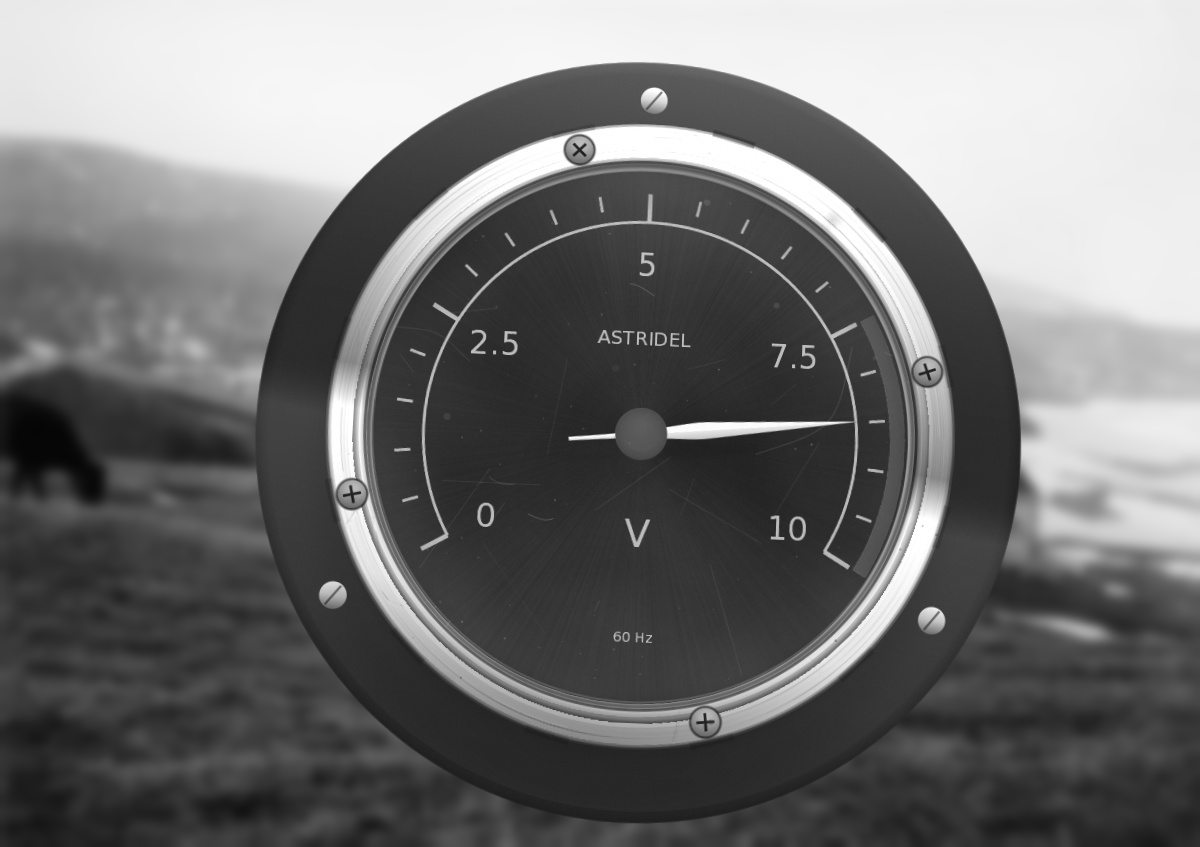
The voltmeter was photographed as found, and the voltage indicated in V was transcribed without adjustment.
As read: 8.5 V
